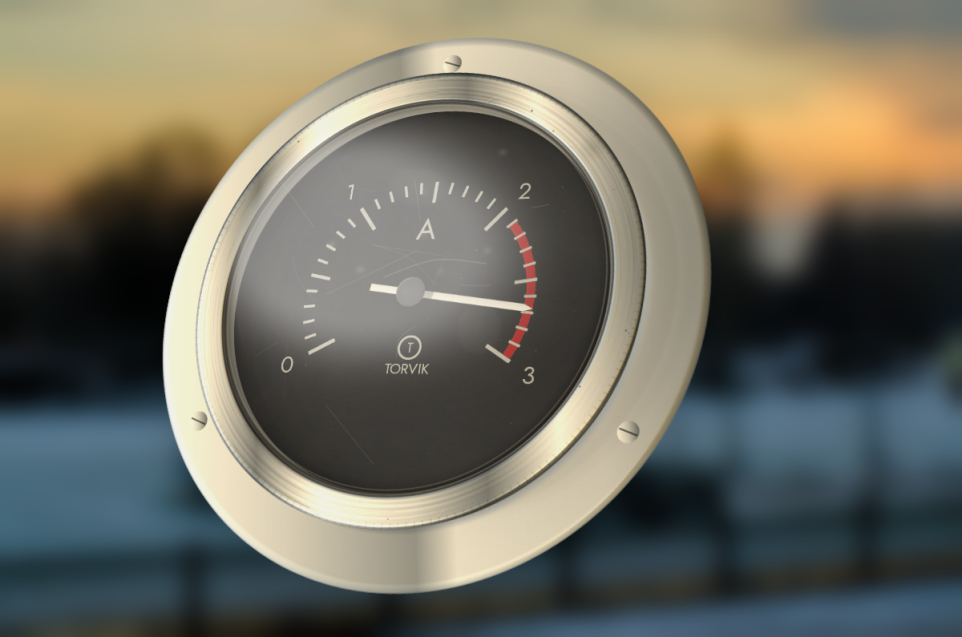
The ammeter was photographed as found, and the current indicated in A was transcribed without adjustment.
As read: 2.7 A
